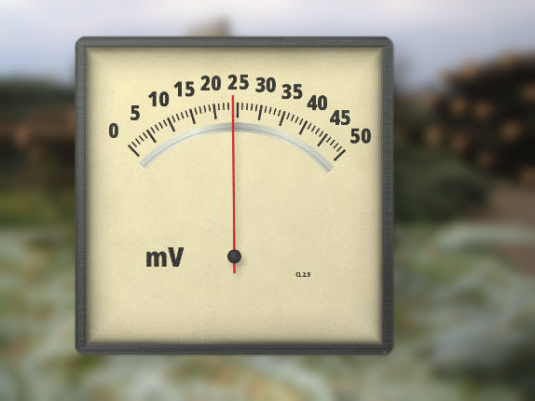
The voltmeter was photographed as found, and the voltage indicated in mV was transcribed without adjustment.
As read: 24 mV
